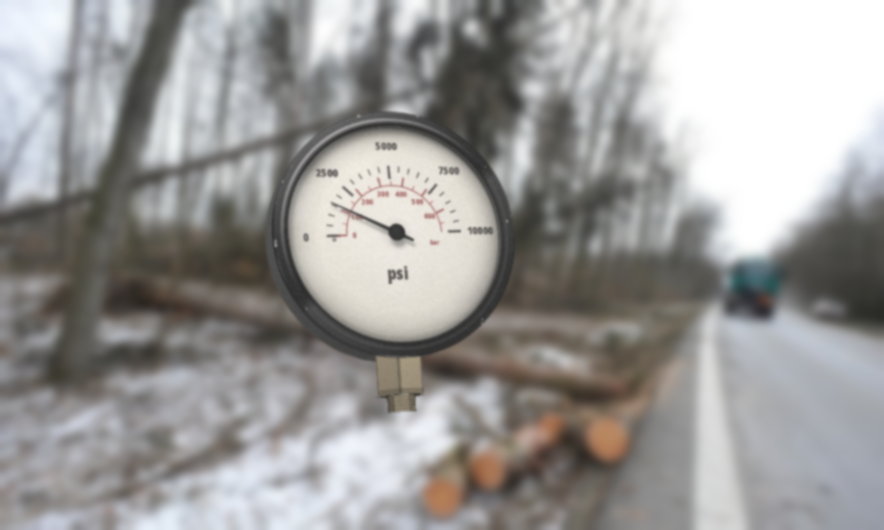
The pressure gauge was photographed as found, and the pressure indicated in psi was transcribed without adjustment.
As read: 1500 psi
